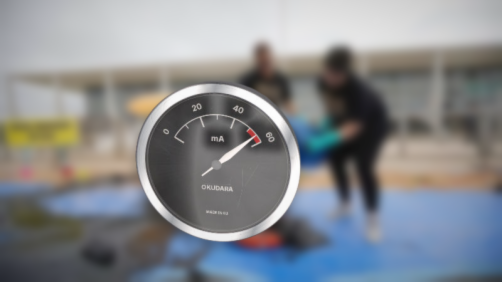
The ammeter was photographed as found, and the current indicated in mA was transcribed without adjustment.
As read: 55 mA
